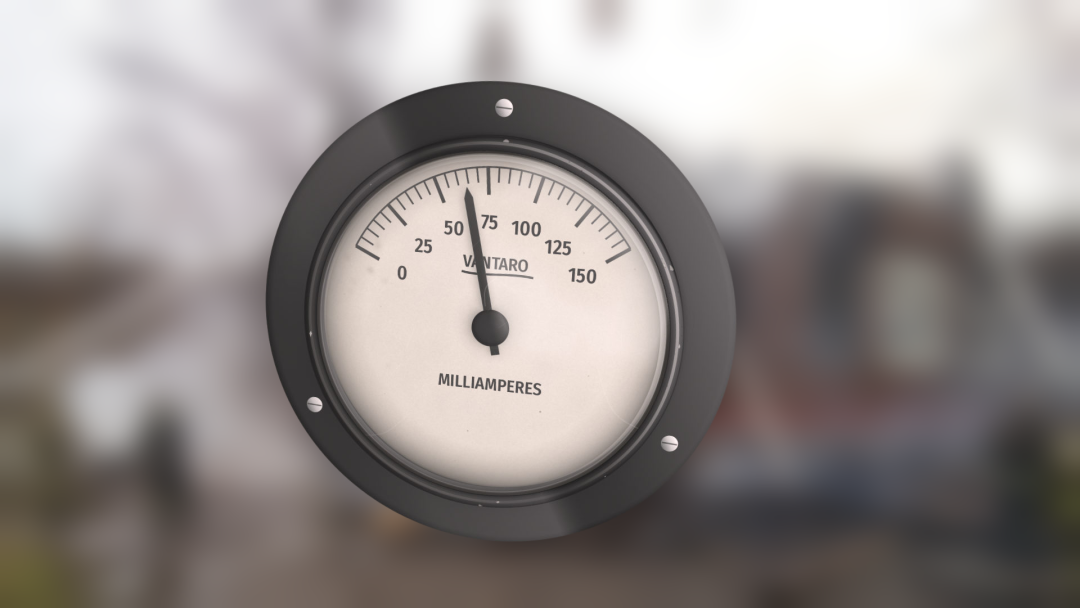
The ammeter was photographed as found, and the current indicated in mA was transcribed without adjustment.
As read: 65 mA
